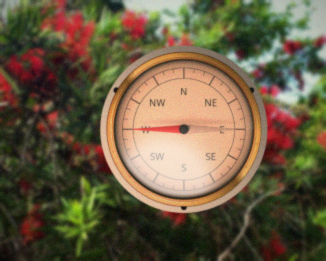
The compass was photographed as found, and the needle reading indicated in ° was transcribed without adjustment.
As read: 270 °
